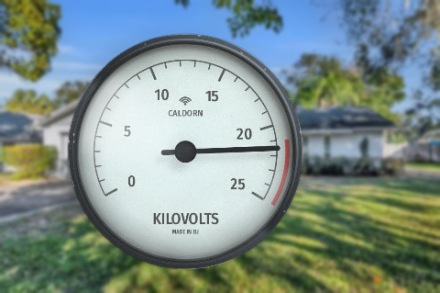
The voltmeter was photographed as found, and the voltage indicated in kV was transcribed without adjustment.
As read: 21.5 kV
